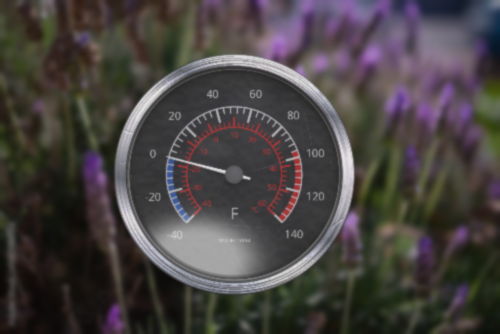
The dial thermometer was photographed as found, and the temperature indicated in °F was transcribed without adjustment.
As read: 0 °F
